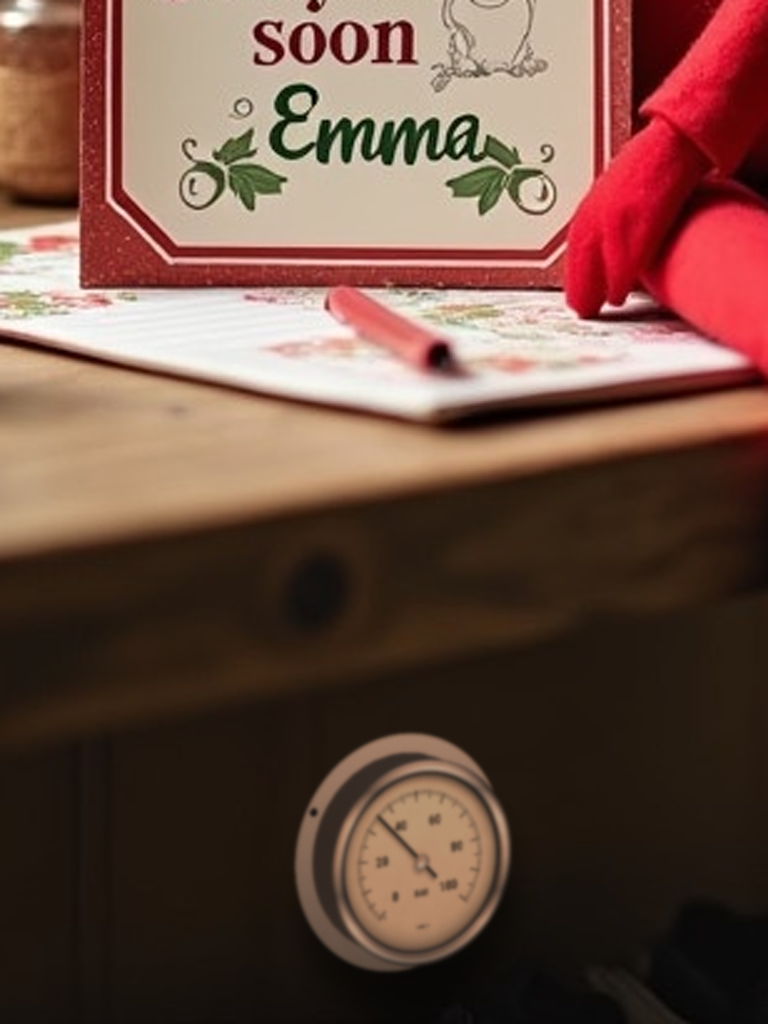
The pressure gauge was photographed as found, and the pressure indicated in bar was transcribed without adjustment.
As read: 35 bar
